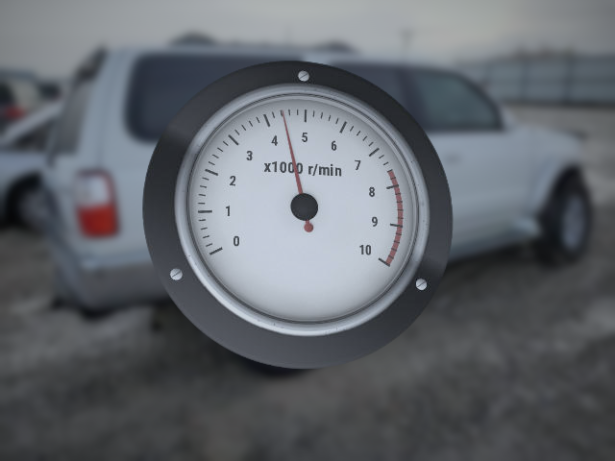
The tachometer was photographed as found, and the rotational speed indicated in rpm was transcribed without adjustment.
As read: 4400 rpm
